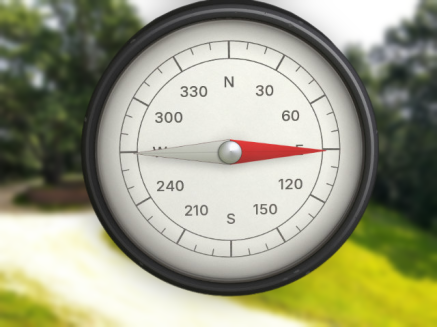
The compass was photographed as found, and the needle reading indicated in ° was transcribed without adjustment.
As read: 90 °
